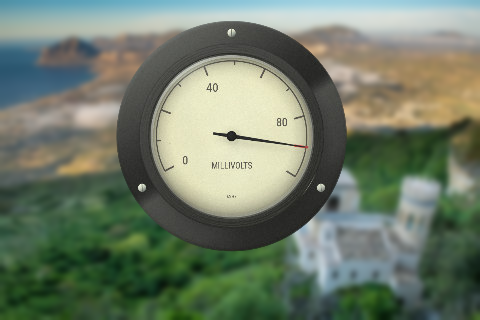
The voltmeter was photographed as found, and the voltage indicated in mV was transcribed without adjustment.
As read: 90 mV
